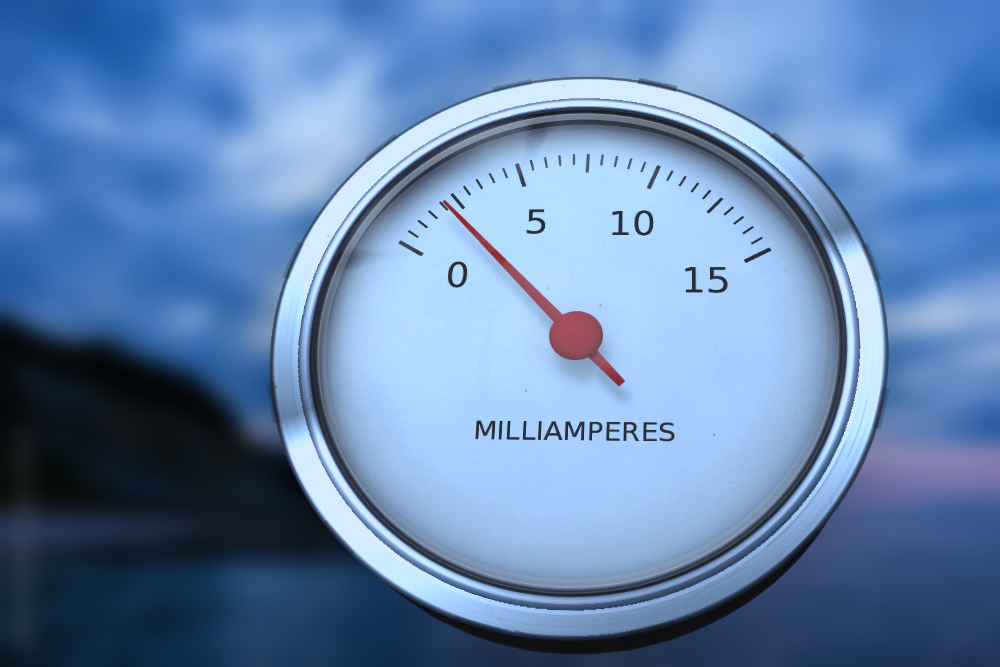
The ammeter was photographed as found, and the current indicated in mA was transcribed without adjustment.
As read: 2 mA
